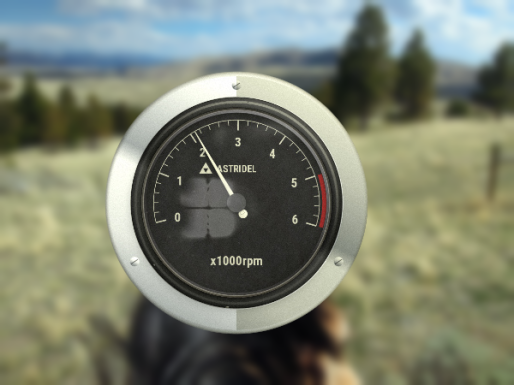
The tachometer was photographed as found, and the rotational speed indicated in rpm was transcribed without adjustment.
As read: 2100 rpm
